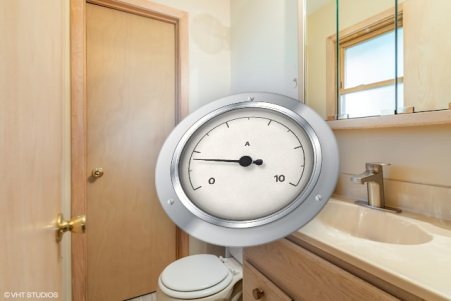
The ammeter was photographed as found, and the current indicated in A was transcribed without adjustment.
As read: 1.5 A
